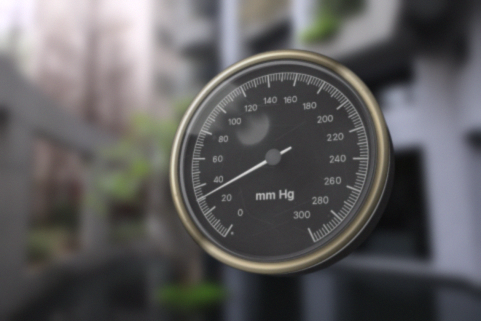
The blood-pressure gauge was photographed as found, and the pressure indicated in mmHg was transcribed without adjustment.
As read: 30 mmHg
